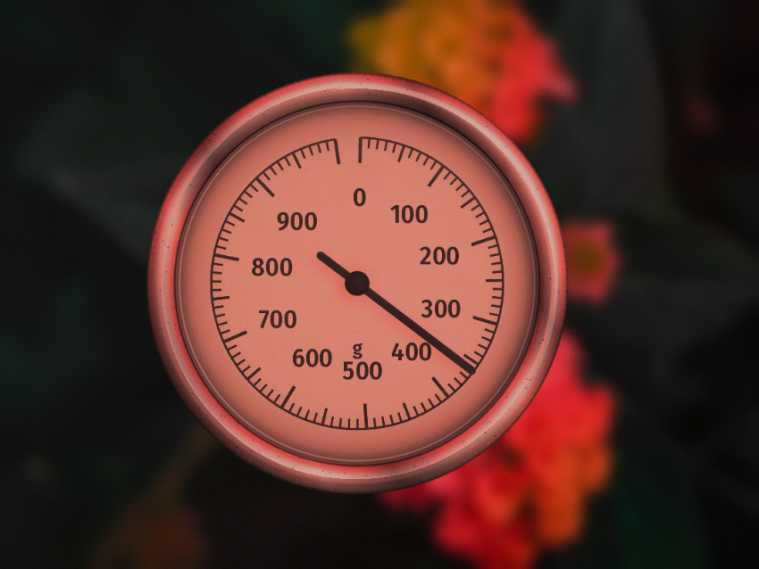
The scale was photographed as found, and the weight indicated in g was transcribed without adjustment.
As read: 360 g
